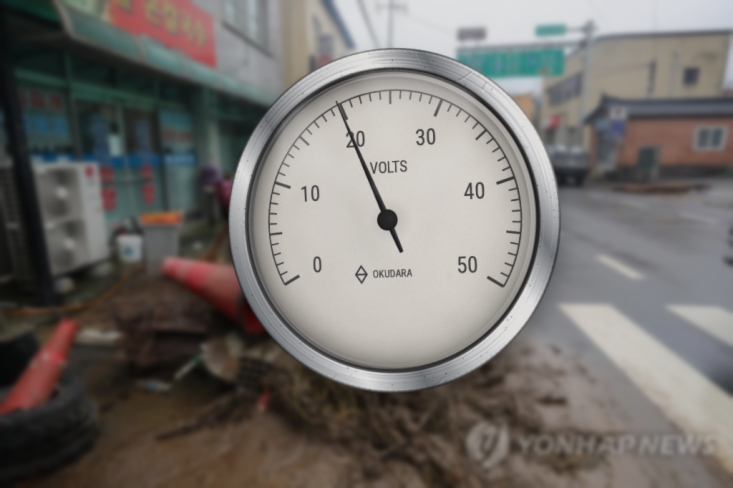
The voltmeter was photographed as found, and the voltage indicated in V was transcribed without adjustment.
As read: 20 V
